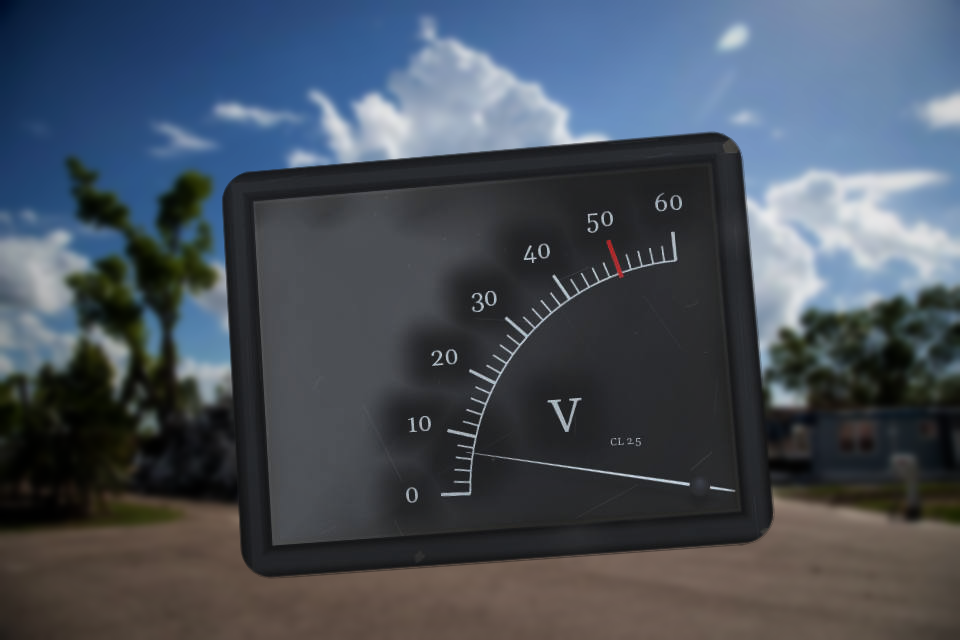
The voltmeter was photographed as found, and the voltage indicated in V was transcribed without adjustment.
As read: 7 V
